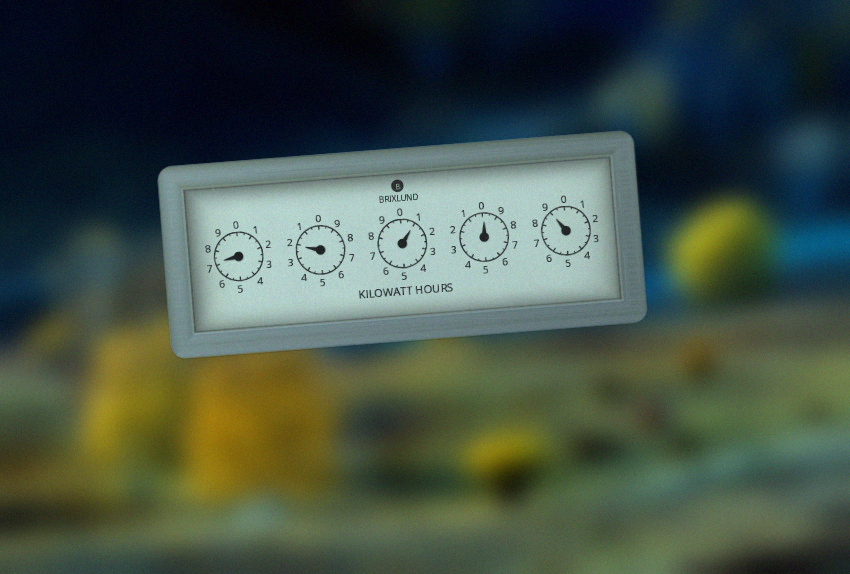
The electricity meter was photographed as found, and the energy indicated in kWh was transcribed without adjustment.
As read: 72099 kWh
